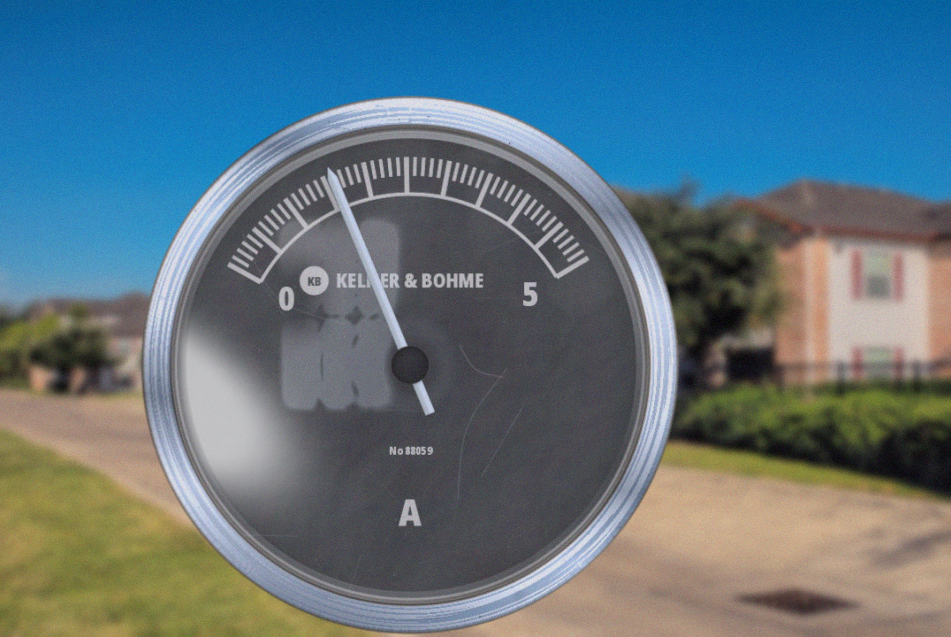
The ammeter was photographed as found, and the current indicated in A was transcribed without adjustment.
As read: 1.6 A
